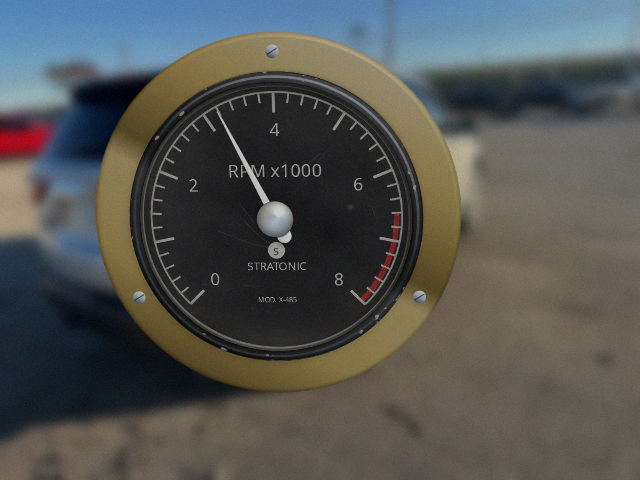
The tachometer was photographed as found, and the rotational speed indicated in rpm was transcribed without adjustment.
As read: 3200 rpm
